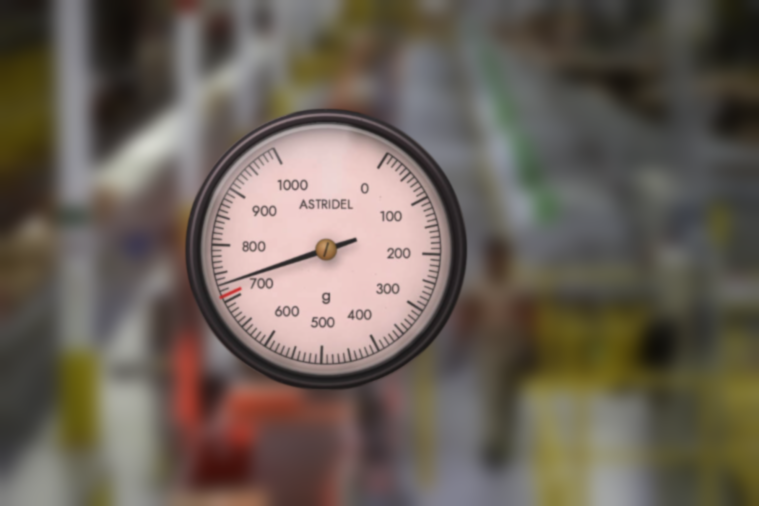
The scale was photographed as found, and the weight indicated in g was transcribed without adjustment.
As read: 730 g
